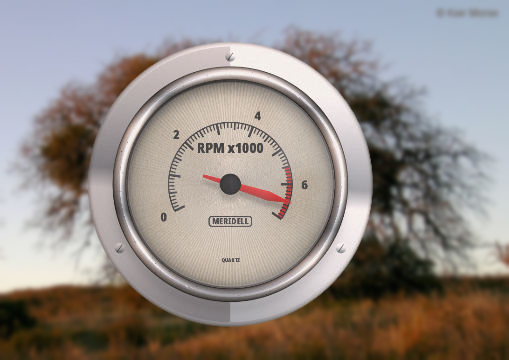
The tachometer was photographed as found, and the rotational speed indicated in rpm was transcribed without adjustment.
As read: 6500 rpm
